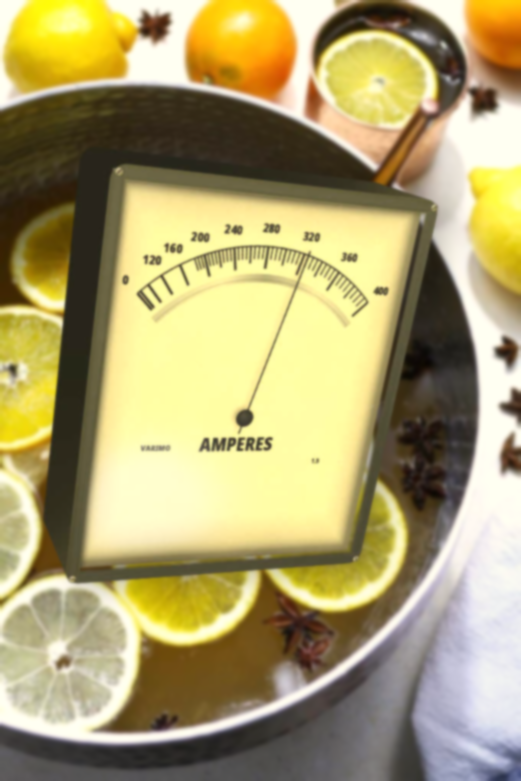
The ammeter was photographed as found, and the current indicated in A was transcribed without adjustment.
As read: 320 A
